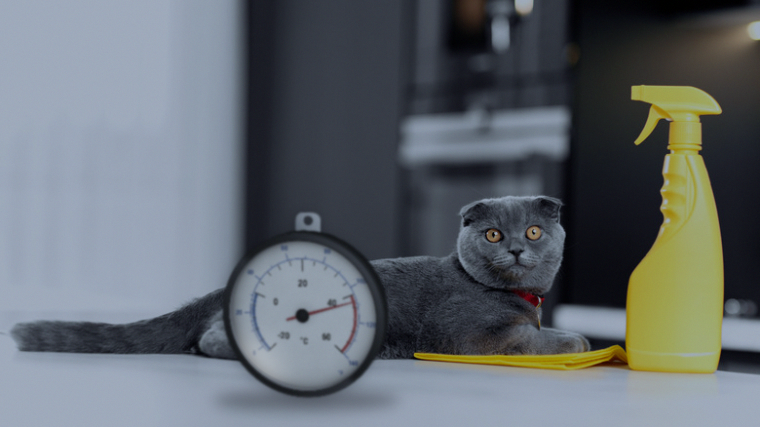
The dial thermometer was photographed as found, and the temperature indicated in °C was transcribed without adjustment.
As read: 42 °C
